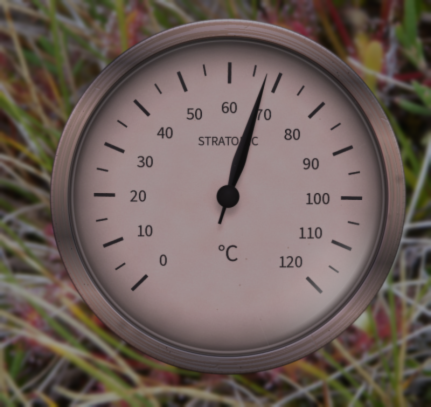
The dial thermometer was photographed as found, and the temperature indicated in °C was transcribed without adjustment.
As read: 67.5 °C
